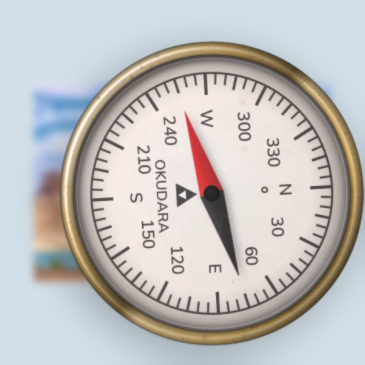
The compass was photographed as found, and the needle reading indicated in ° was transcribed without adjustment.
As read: 255 °
